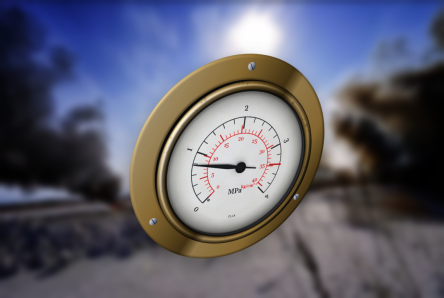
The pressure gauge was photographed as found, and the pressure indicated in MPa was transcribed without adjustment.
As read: 0.8 MPa
